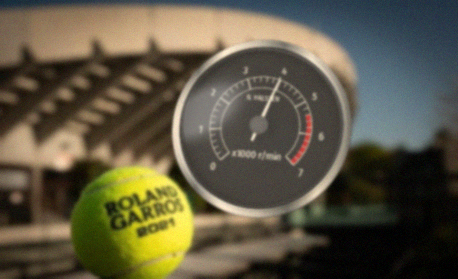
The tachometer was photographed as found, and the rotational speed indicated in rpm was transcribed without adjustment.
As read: 4000 rpm
